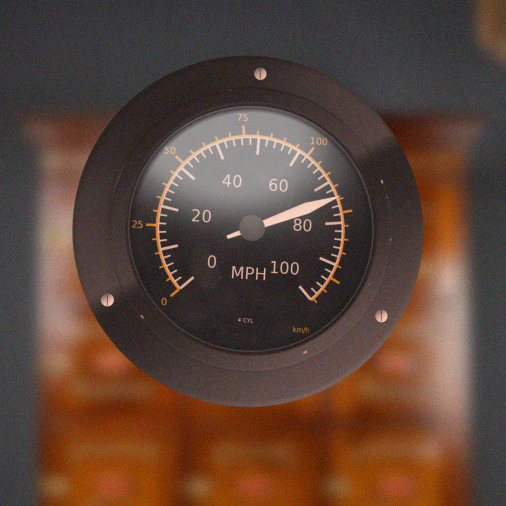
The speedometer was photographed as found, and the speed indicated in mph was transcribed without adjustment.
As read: 74 mph
